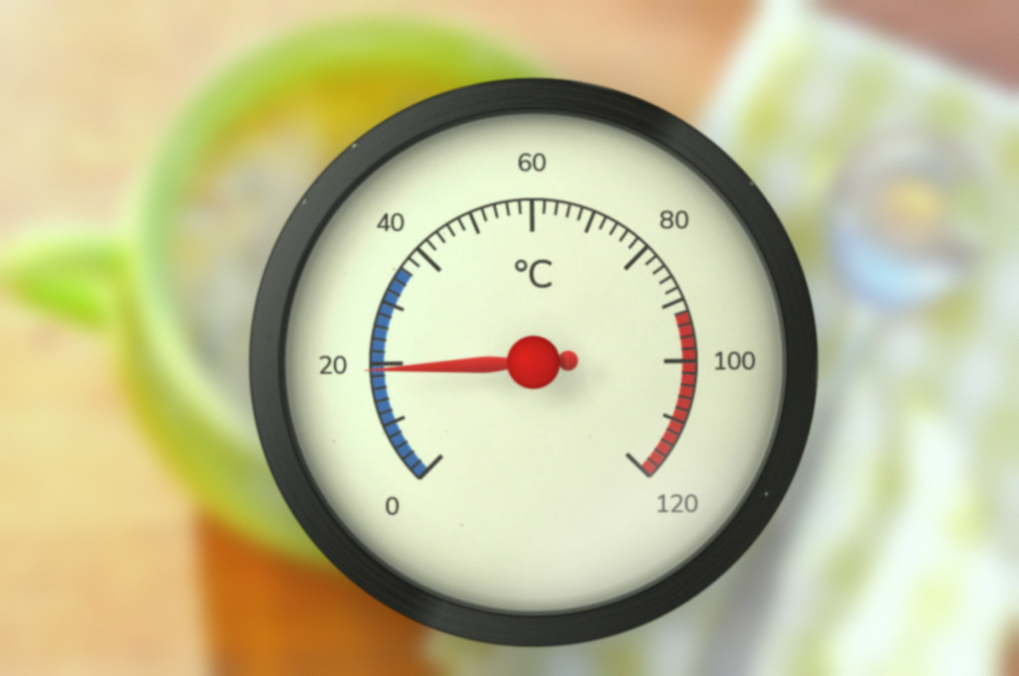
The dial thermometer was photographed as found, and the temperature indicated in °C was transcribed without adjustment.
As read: 19 °C
